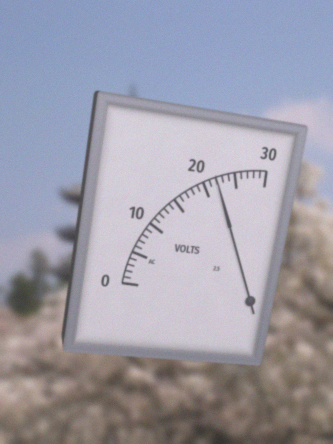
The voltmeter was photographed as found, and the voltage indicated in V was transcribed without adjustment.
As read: 22 V
